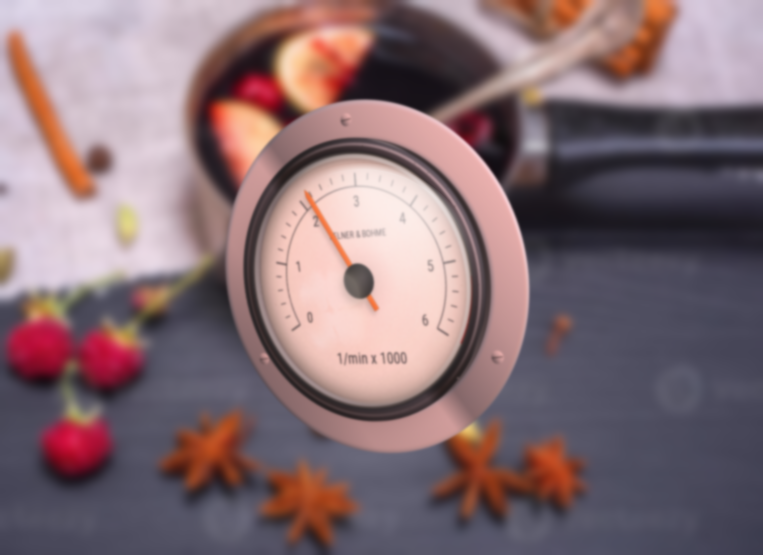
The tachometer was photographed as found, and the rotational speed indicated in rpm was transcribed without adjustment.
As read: 2200 rpm
